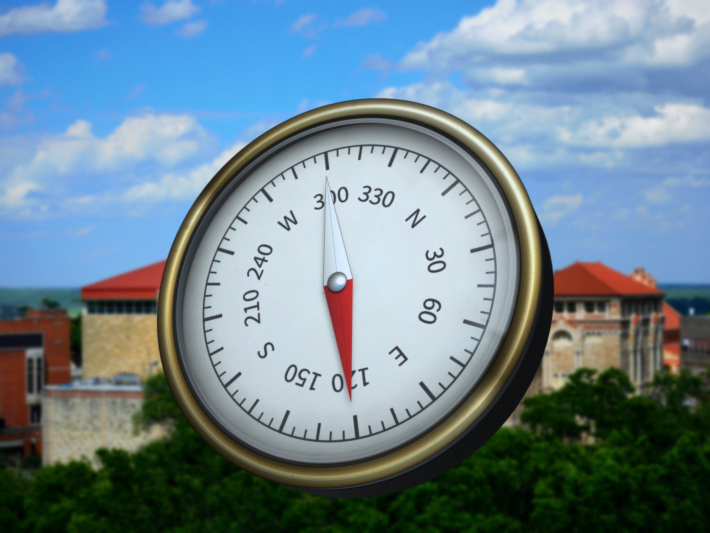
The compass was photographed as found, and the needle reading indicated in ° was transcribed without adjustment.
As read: 120 °
